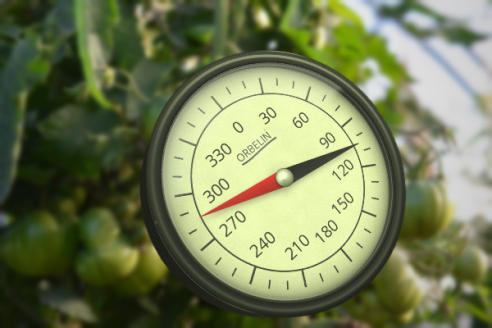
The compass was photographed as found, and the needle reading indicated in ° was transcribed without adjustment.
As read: 285 °
